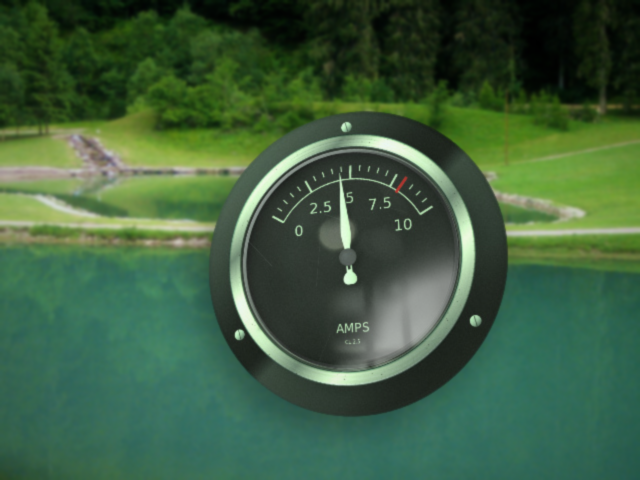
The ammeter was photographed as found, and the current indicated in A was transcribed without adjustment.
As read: 4.5 A
